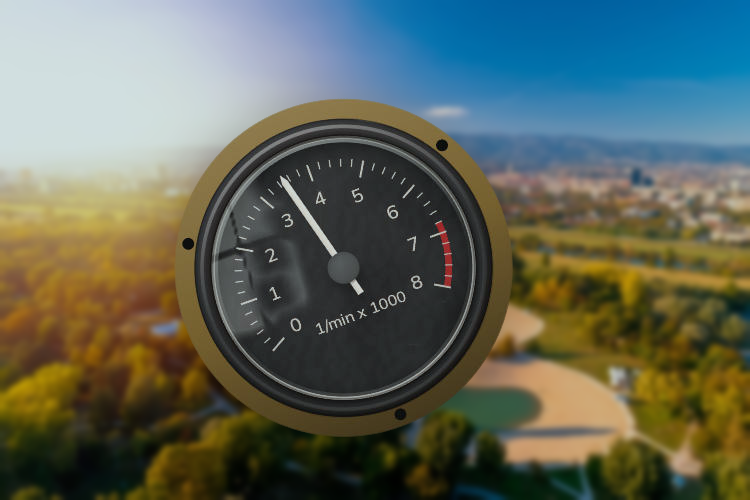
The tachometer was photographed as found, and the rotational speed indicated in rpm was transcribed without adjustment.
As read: 3500 rpm
